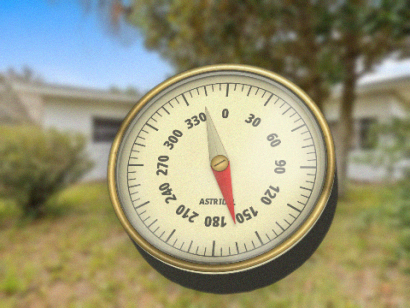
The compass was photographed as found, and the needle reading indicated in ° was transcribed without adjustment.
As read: 162.5 °
